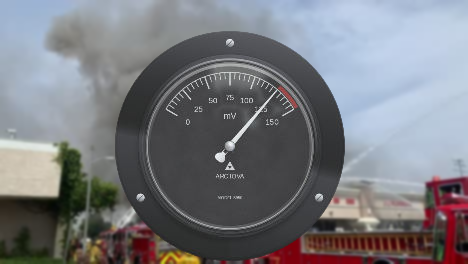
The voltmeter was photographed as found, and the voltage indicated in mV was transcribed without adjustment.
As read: 125 mV
